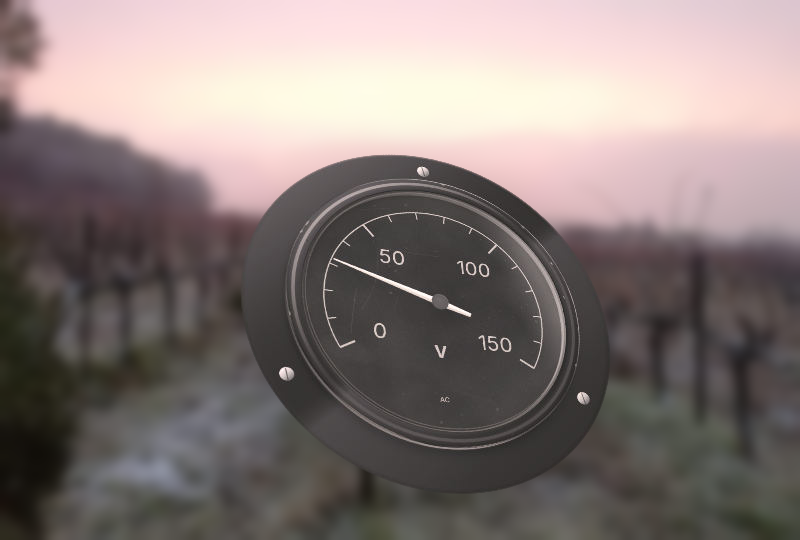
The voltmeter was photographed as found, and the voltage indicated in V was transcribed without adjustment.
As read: 30 V
